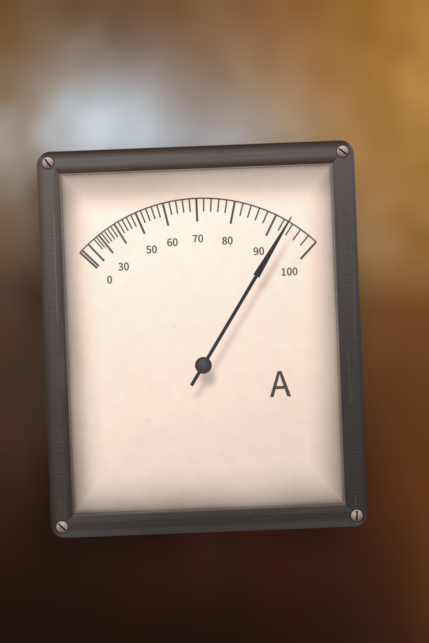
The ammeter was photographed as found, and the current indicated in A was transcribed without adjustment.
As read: 93 A
